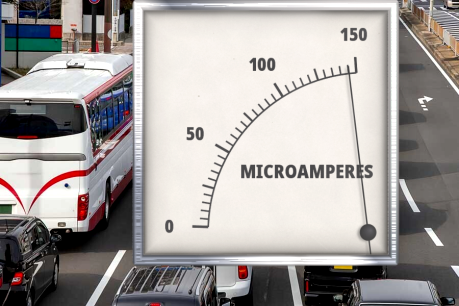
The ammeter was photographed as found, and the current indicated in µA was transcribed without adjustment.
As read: 145 µA
